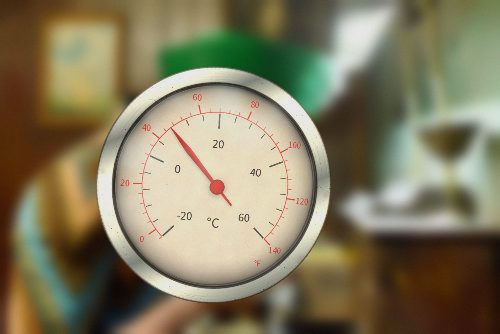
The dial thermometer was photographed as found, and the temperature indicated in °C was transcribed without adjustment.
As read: 8 °C
